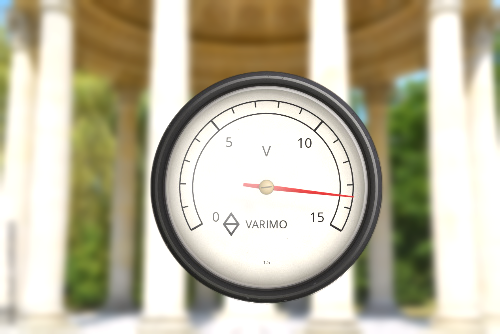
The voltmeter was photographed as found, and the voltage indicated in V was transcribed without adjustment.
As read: 13.5 V
